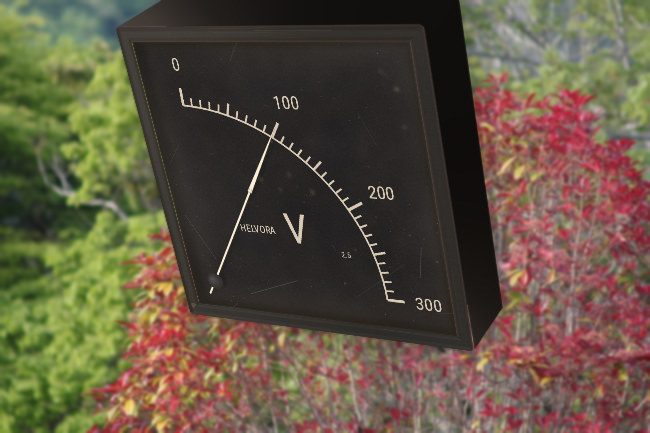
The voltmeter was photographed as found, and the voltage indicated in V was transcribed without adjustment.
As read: 100 V
